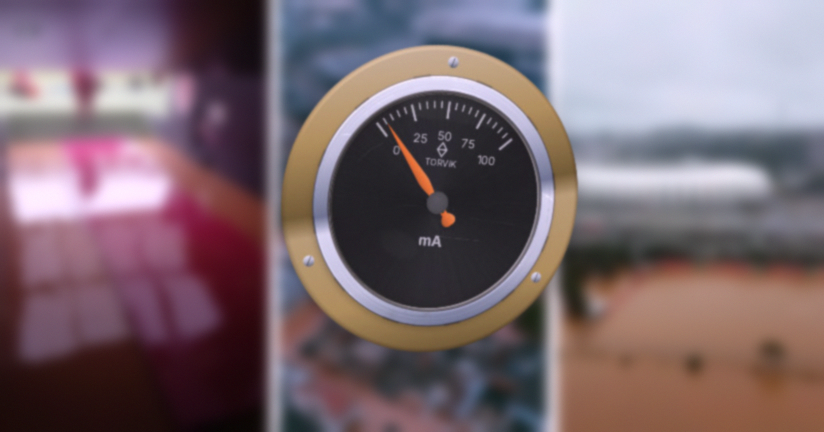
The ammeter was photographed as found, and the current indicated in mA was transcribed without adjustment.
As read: 5 mA
